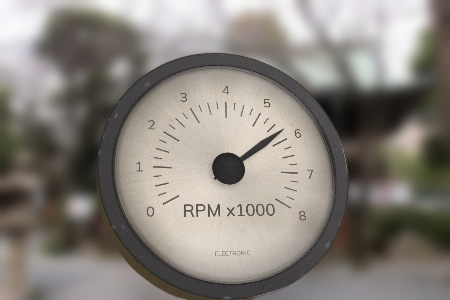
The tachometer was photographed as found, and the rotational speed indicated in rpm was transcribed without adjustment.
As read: 5750 rpm
